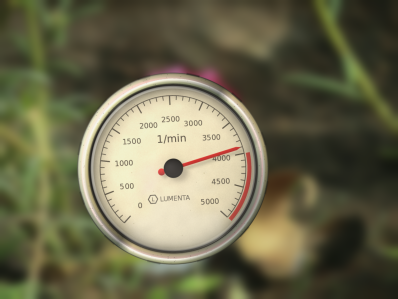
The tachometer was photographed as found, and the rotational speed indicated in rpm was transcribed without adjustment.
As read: 3900 rpm
